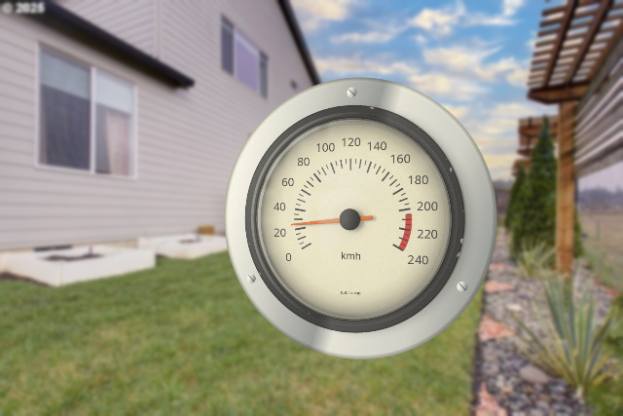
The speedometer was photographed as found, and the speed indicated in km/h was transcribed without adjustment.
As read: 25 km/h
